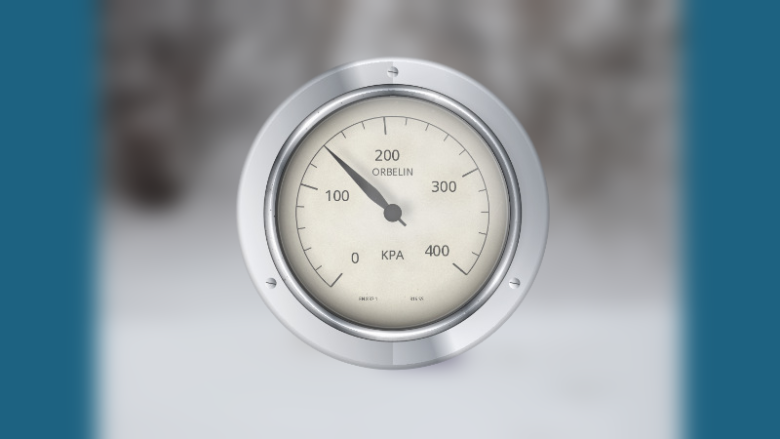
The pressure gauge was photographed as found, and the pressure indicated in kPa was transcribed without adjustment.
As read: 140 kPa
